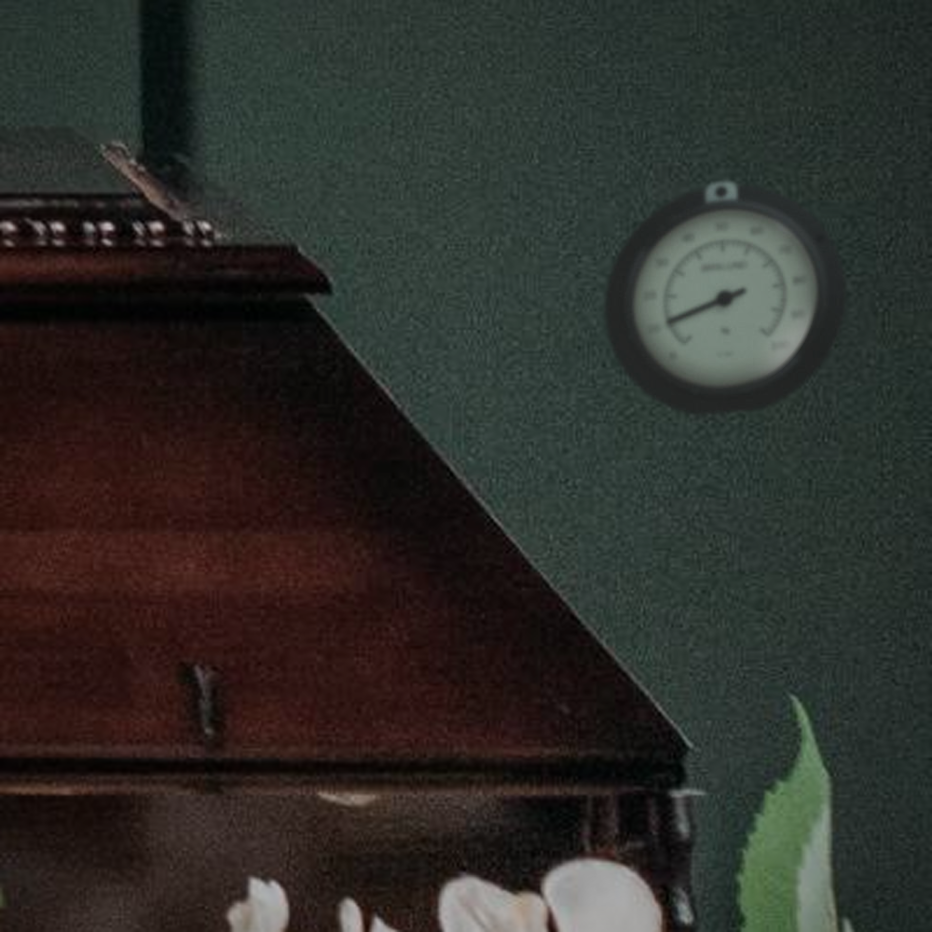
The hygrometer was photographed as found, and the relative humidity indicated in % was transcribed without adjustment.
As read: 10 %
